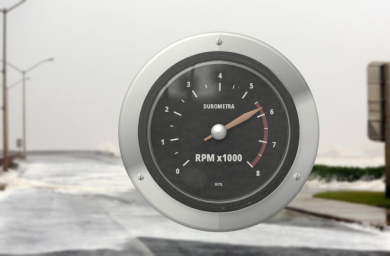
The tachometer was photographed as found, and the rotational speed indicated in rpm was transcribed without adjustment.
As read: 5750 rpm
